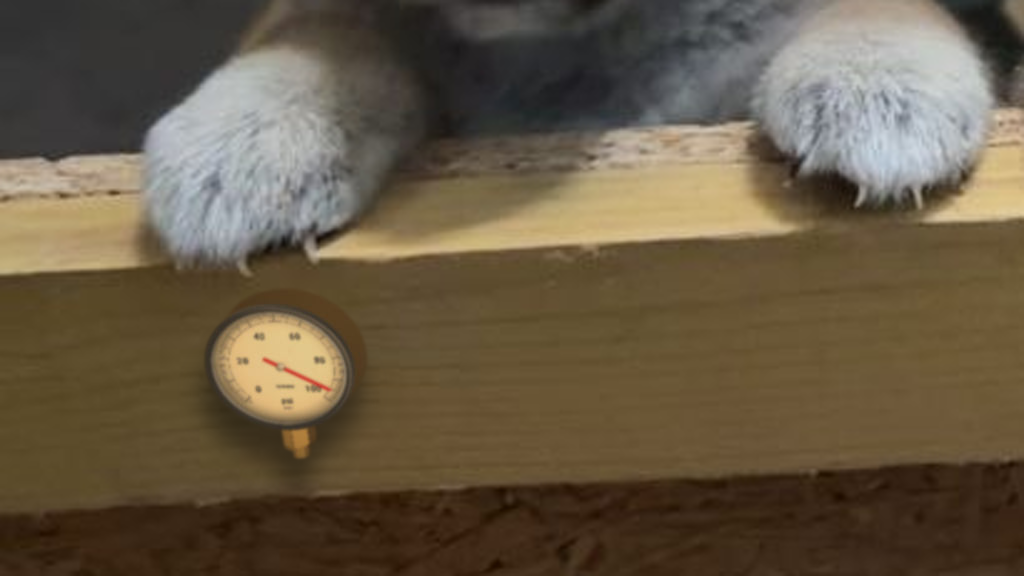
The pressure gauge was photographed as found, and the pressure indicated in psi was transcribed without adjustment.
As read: 95 psi
